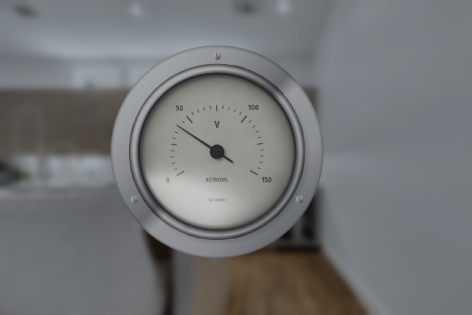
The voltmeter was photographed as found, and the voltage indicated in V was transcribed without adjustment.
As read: 40 V
